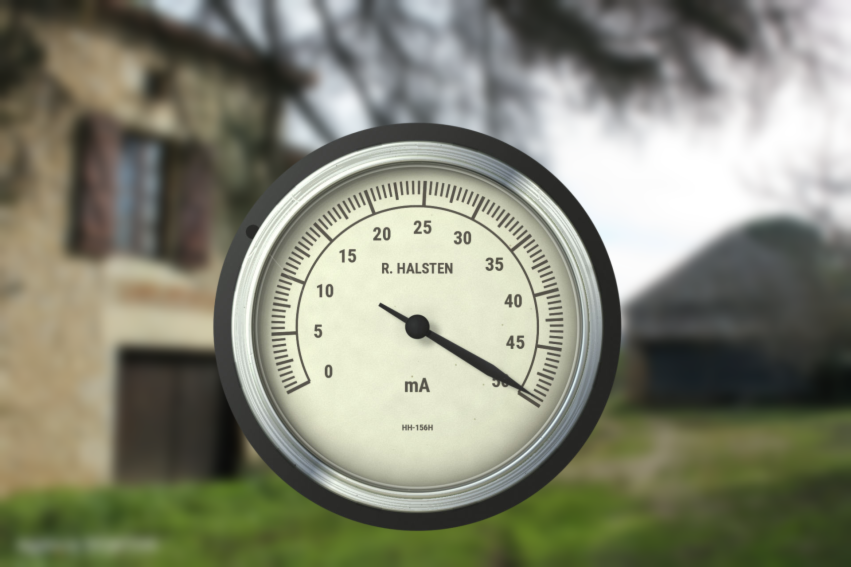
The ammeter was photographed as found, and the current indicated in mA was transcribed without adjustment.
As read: 49.5 mA
